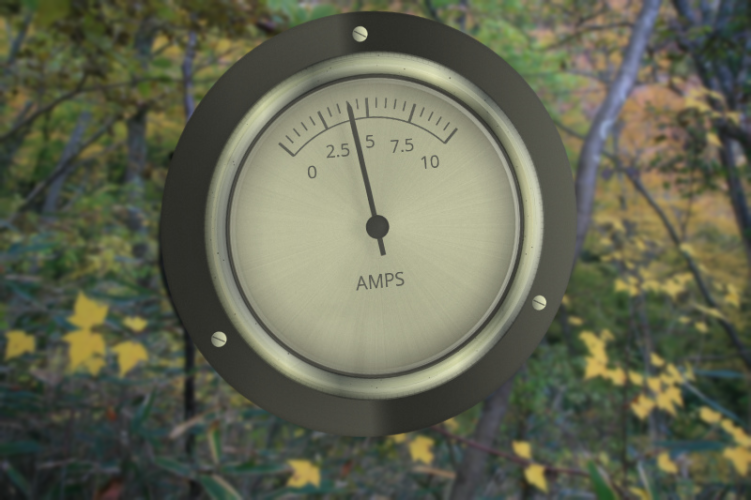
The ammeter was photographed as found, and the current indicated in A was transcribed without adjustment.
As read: 4 A
